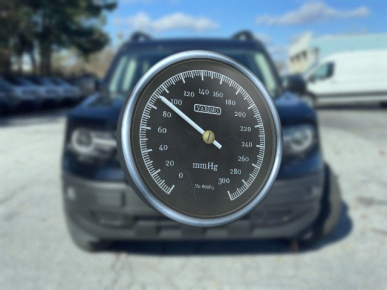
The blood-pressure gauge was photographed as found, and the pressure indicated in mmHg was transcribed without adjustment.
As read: 90 mmHg
